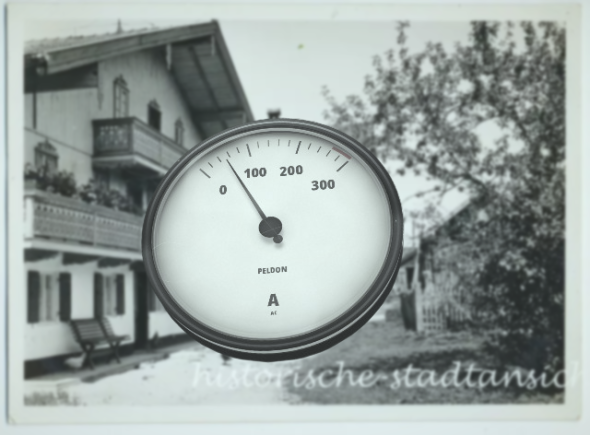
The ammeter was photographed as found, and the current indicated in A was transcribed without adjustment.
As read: 50 A
